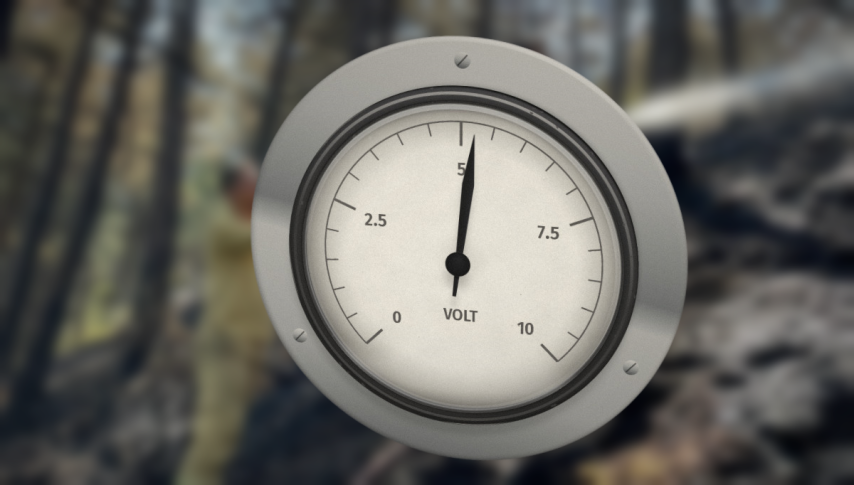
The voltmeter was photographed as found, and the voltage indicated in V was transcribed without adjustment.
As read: 5.25 V
